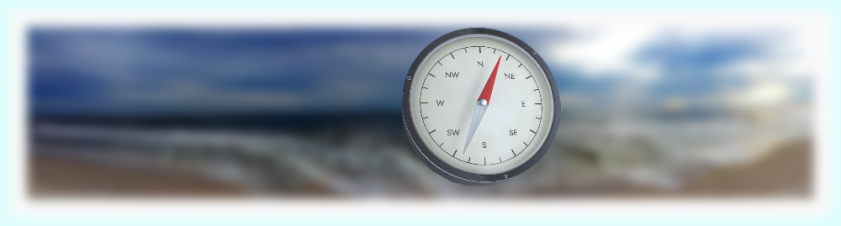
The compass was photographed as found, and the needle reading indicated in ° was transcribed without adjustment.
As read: 22.5 °
